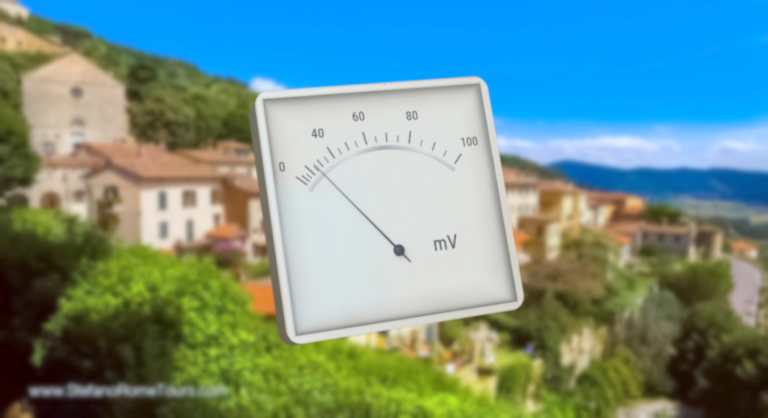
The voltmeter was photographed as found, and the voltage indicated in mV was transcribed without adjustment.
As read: 25 mV
